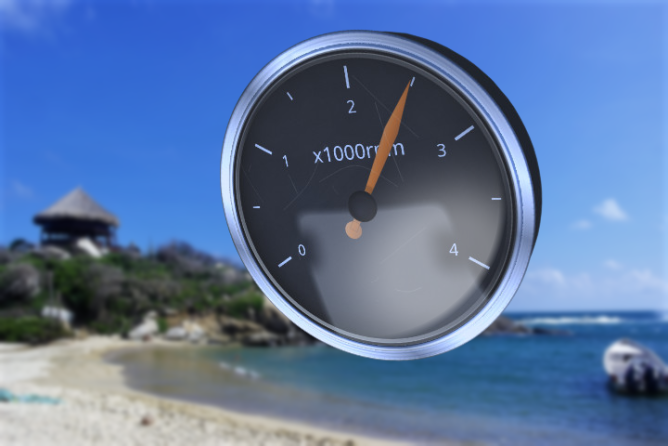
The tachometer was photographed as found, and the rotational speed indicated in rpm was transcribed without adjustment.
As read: 2500 rpm
